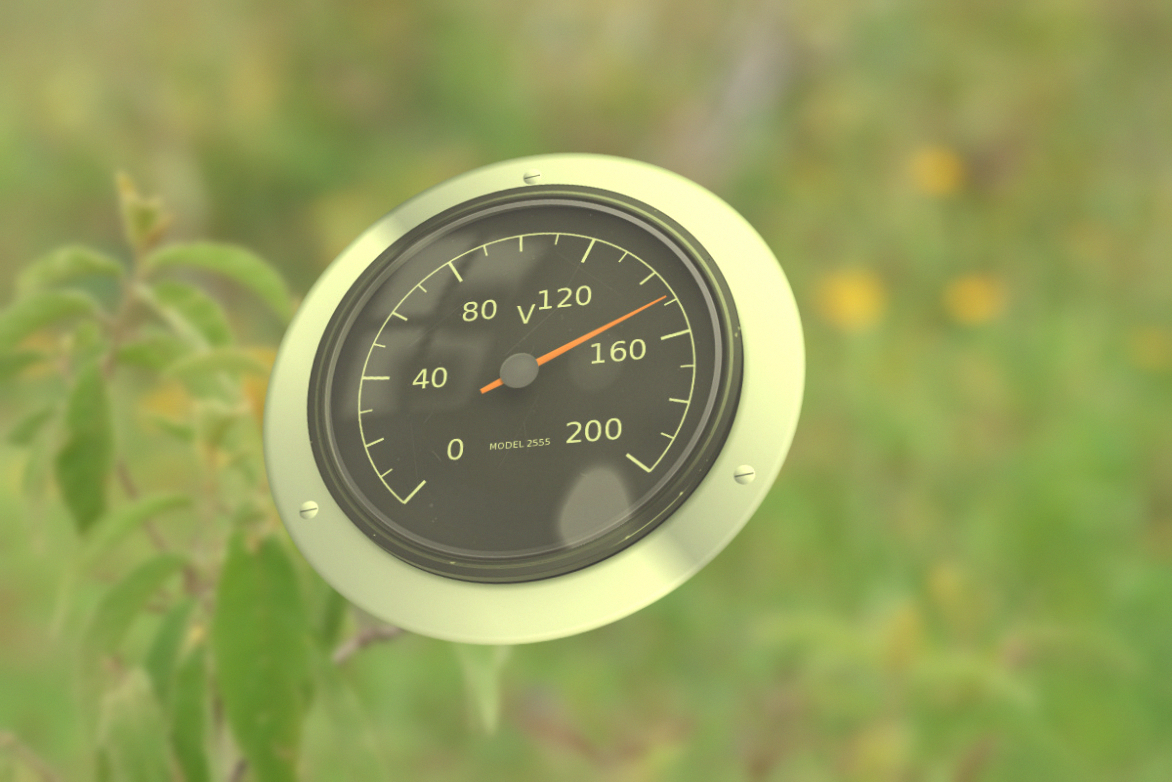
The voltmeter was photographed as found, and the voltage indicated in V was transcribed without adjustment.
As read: 150 V
